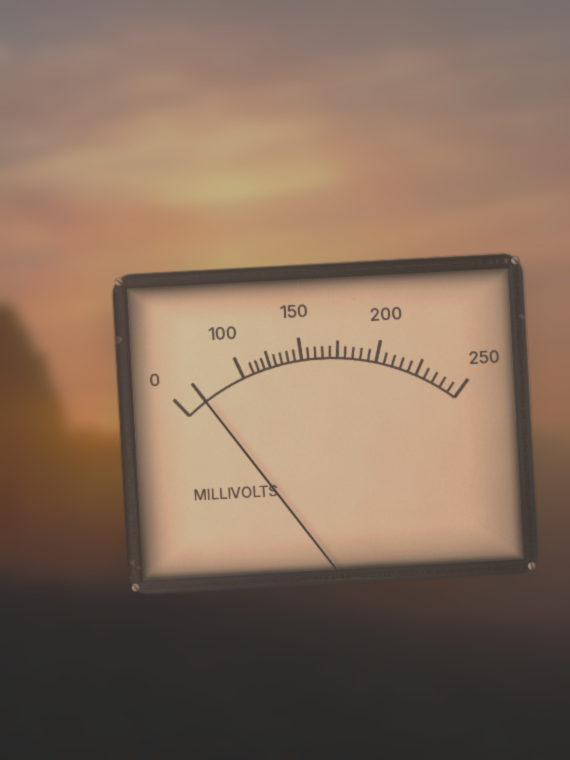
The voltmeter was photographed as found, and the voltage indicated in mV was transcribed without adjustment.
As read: 50 mV
